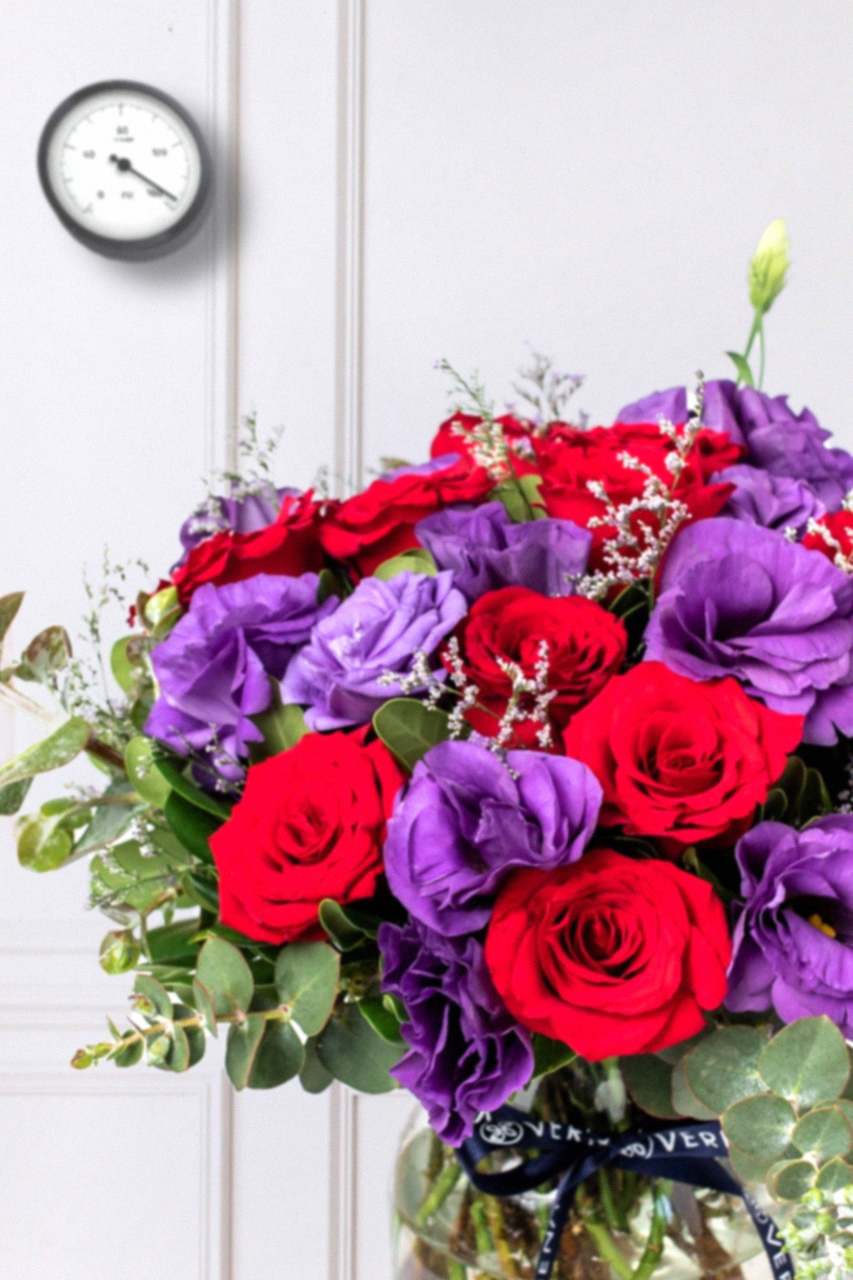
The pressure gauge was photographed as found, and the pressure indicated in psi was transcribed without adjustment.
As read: 155 psi
